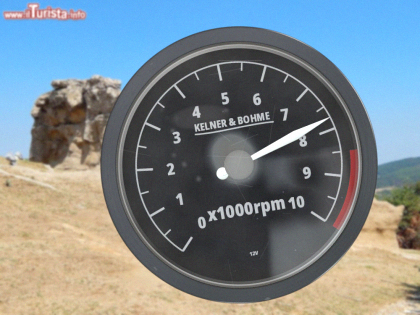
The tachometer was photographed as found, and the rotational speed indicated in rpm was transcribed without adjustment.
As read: 7750 rpm
